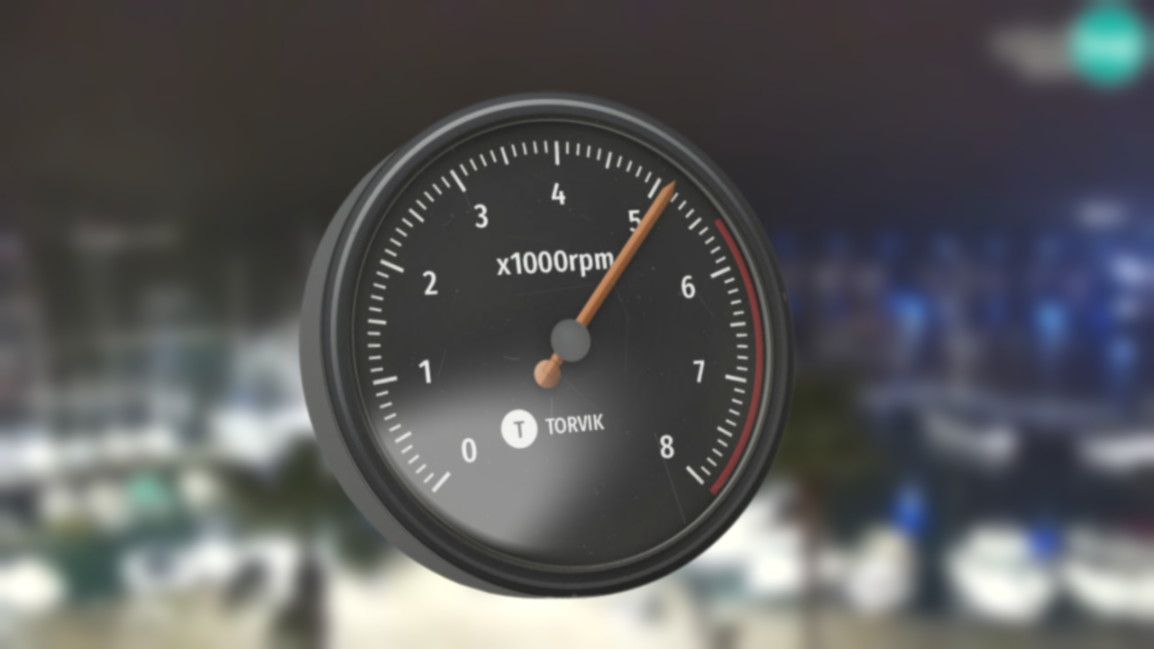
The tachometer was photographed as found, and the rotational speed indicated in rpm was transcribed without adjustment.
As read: 5100 rpm
